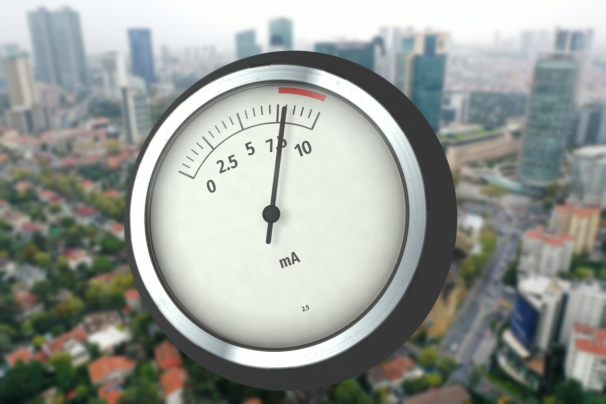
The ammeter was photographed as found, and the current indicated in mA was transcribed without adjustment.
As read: 8 mA
